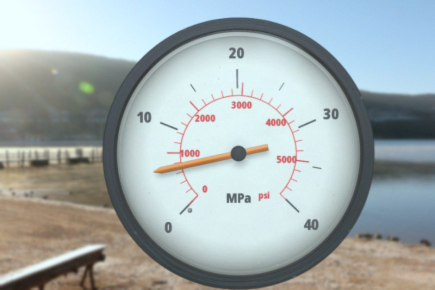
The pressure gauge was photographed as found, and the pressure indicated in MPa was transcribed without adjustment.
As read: 5 MPa
